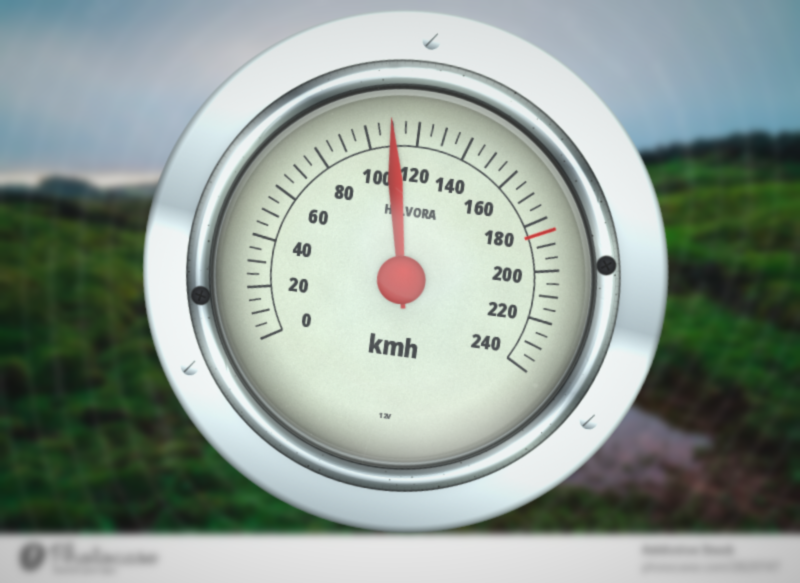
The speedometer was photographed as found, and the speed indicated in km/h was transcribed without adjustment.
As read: 110 km/h
